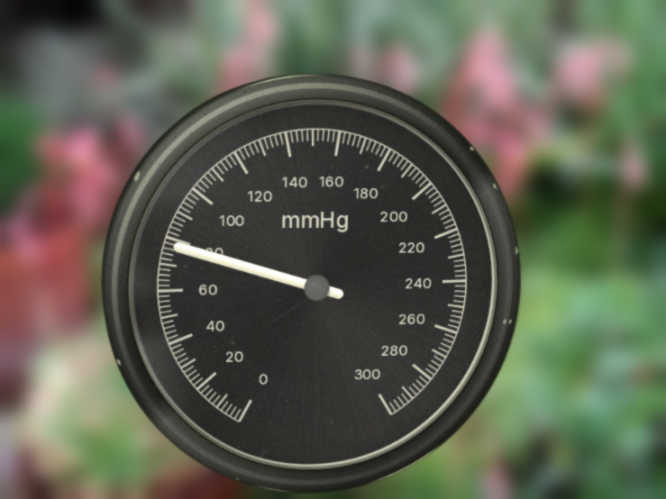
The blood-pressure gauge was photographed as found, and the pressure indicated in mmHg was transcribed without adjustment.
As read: 78 mmHg
